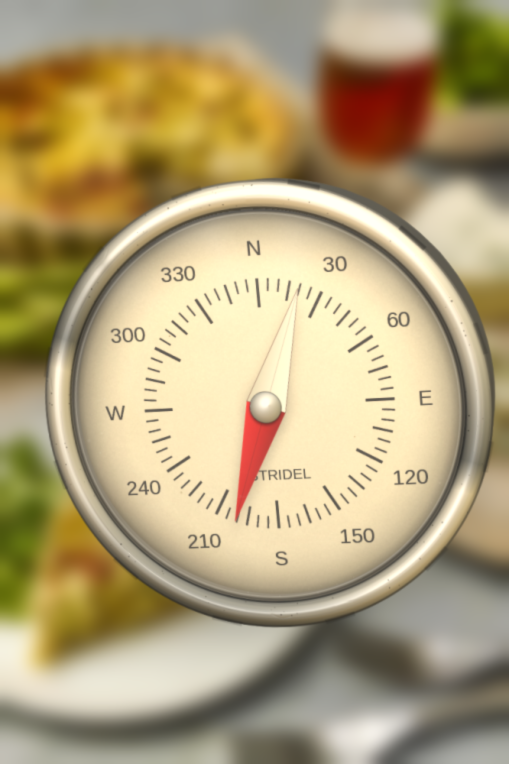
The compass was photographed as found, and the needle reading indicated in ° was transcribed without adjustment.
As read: 200 °
